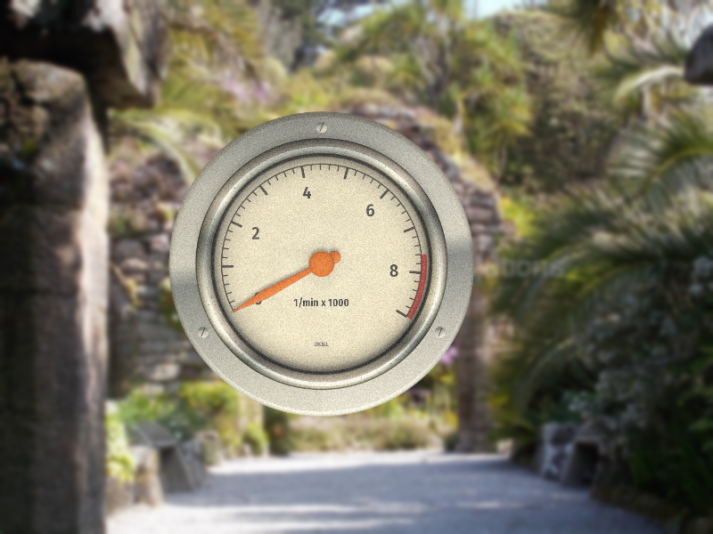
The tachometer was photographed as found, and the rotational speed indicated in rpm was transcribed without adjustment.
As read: 0 rpm
